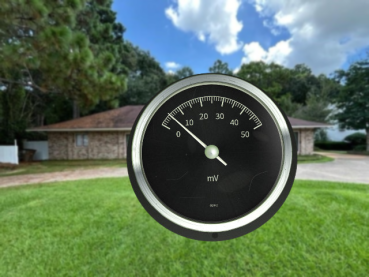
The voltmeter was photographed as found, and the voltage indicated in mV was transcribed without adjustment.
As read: 5 mV
